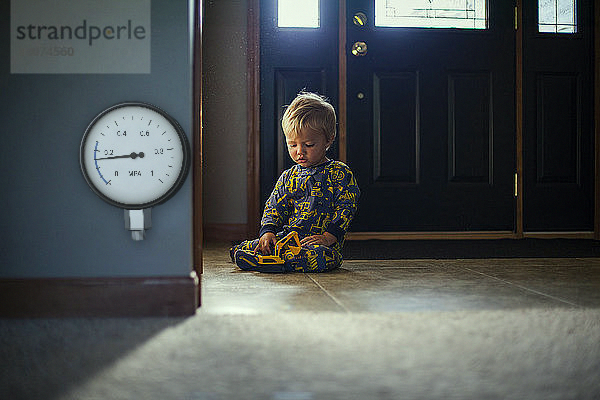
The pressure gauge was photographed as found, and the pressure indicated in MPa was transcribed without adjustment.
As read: 0.15 MPa
